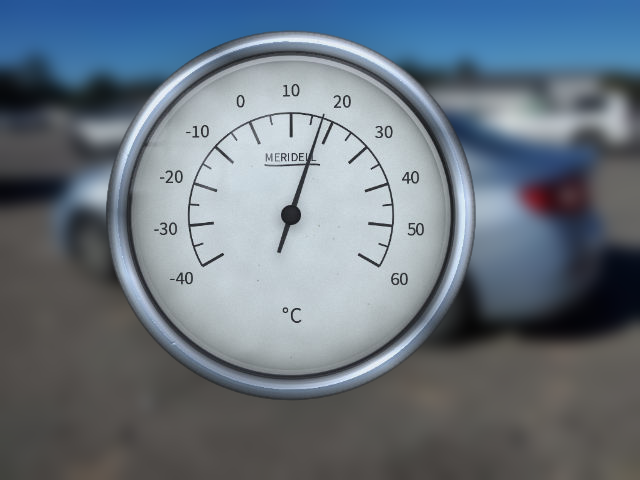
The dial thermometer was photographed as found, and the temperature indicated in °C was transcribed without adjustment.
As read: 17.5 °C
